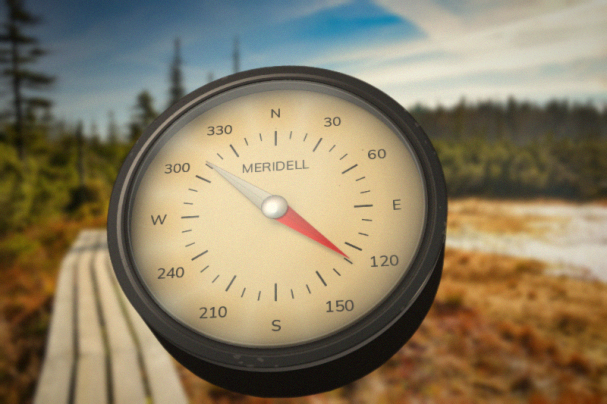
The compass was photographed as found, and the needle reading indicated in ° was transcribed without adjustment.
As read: 130 °
